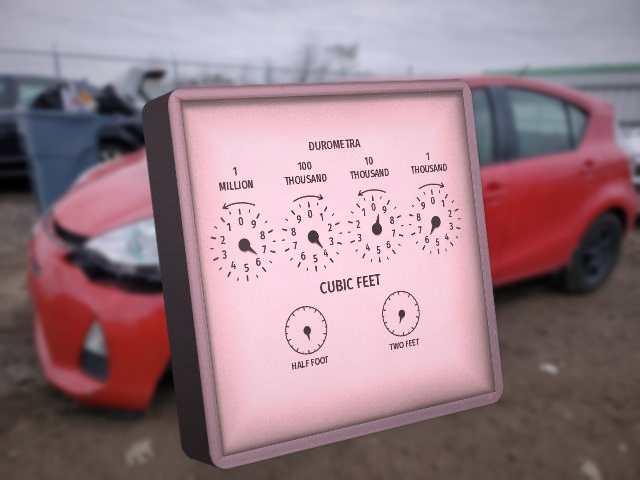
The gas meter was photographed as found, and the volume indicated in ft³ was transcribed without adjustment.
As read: 639600 ft³
